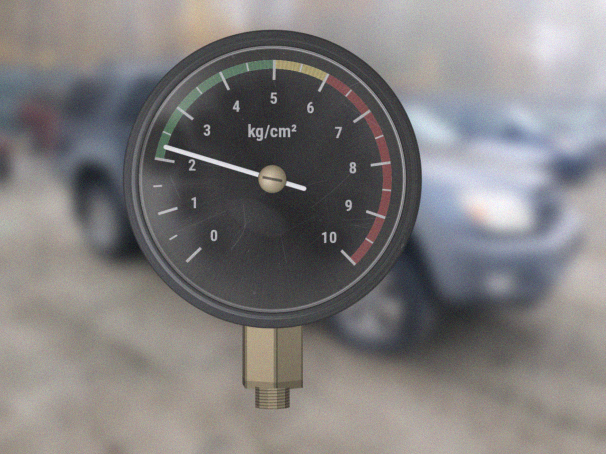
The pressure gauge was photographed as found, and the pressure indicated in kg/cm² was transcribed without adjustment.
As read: 2.25 kg/cm²
